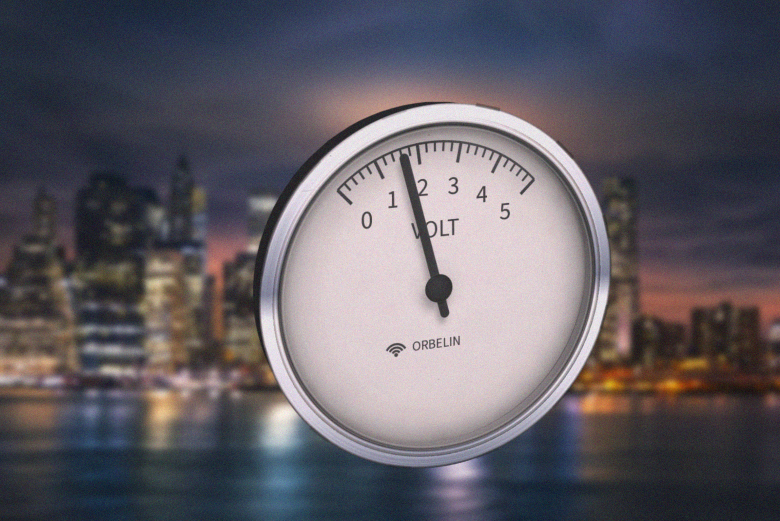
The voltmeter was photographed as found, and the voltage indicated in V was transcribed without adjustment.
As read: 1.6 V
